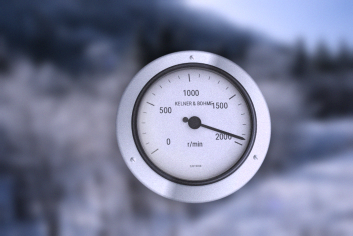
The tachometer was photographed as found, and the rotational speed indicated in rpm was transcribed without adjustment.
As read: 1950 rpm
